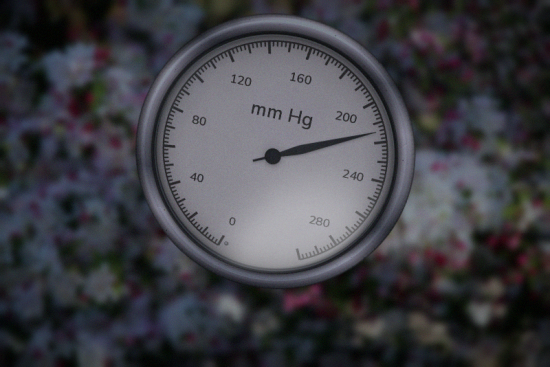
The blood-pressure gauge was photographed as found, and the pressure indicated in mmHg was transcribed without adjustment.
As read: 214 mmHg
